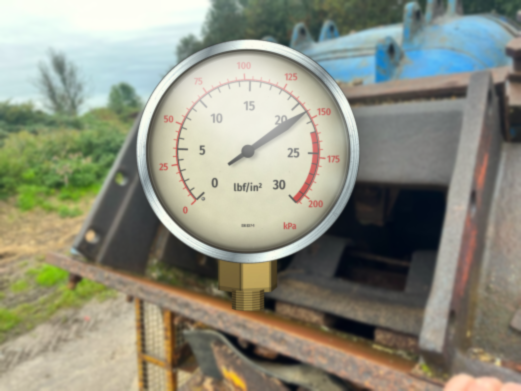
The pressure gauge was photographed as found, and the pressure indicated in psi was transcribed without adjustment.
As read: 21 psi
